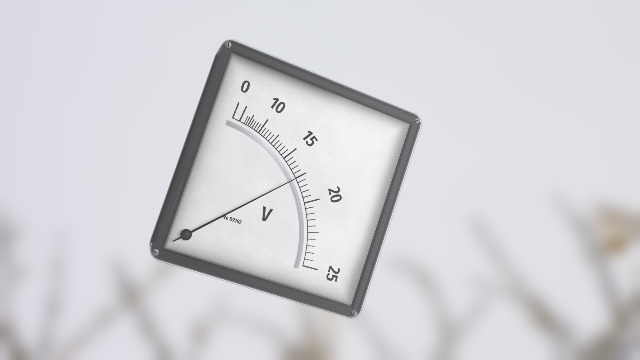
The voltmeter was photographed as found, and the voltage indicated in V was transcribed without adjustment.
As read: 17.5 V
